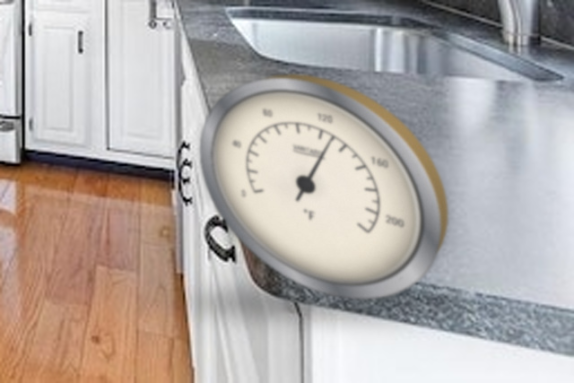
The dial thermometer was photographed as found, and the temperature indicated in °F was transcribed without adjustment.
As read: 130 °F
